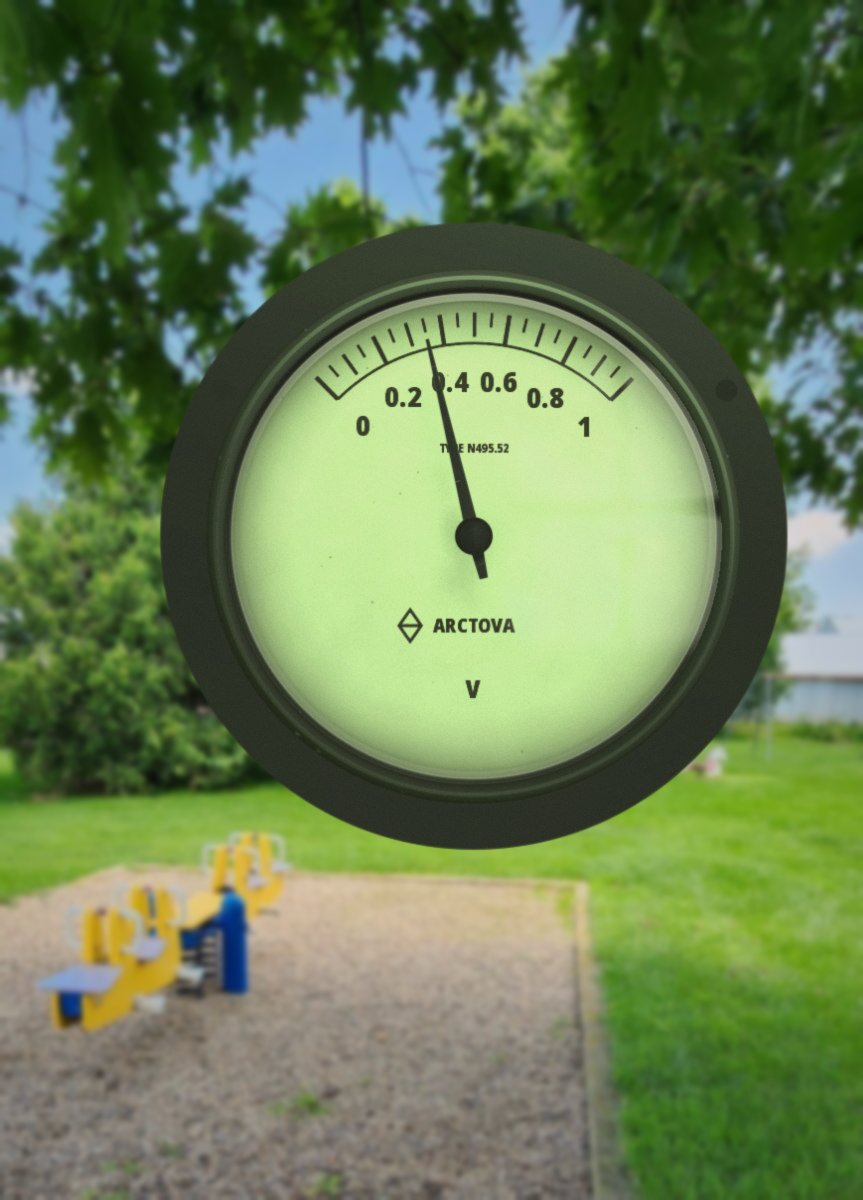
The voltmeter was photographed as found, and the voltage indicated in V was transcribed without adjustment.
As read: 0.35 V
